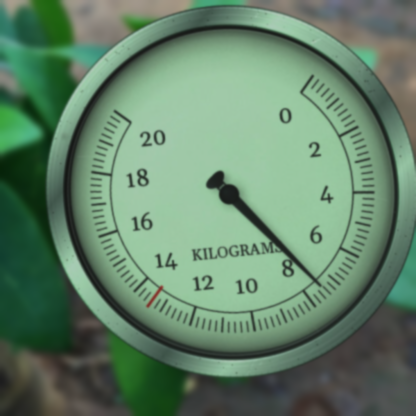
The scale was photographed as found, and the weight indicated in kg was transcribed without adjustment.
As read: 7.4 kg
